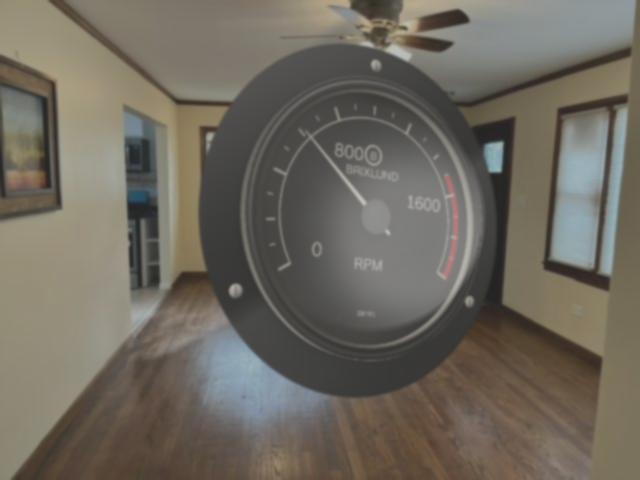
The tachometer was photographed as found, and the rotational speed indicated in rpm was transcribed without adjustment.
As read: 600 rpm
